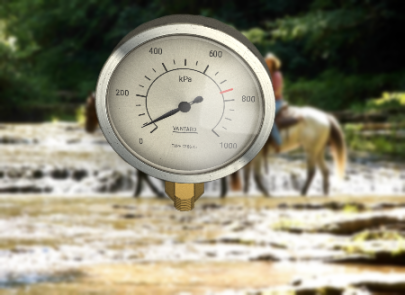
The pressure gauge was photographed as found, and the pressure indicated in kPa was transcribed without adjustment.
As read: 50 kPa
